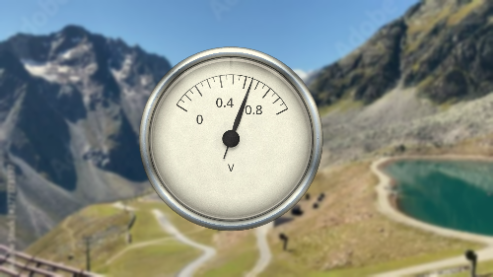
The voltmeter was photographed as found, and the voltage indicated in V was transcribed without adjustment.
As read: 0.65 V
